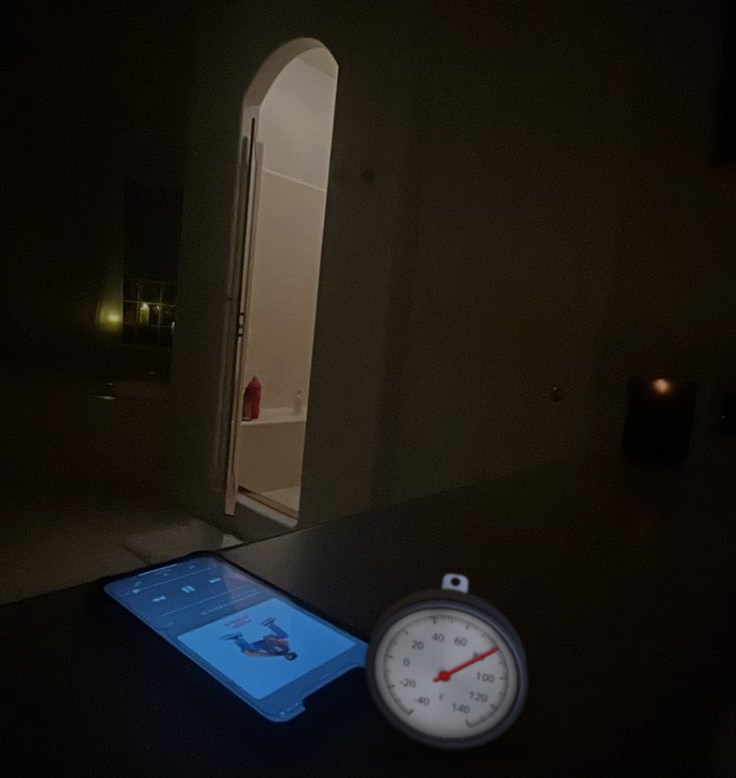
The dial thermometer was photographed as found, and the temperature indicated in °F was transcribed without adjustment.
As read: 80 °F
